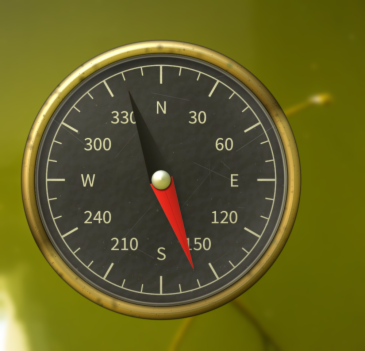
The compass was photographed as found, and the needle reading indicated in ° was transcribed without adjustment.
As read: 160 °
